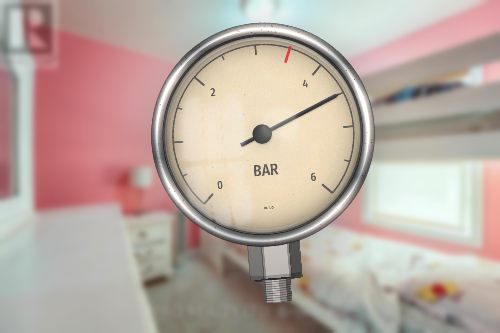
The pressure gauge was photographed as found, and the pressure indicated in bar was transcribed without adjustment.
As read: 4.5 bar
